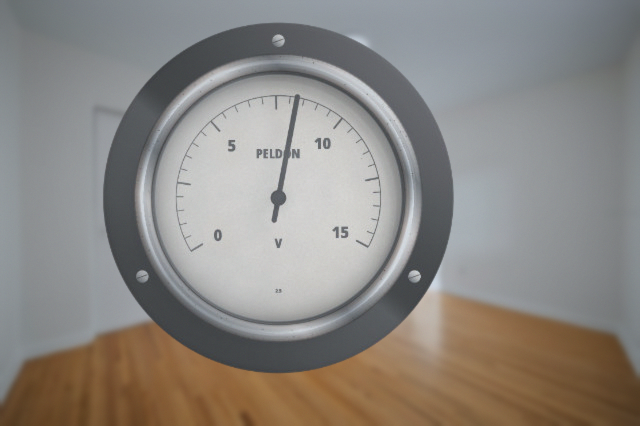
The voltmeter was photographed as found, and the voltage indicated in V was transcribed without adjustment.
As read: 8.25 V
